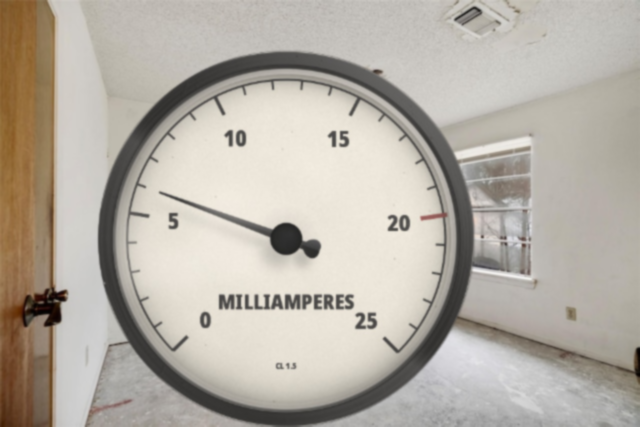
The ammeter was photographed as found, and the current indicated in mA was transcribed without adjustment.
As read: 6 mA
